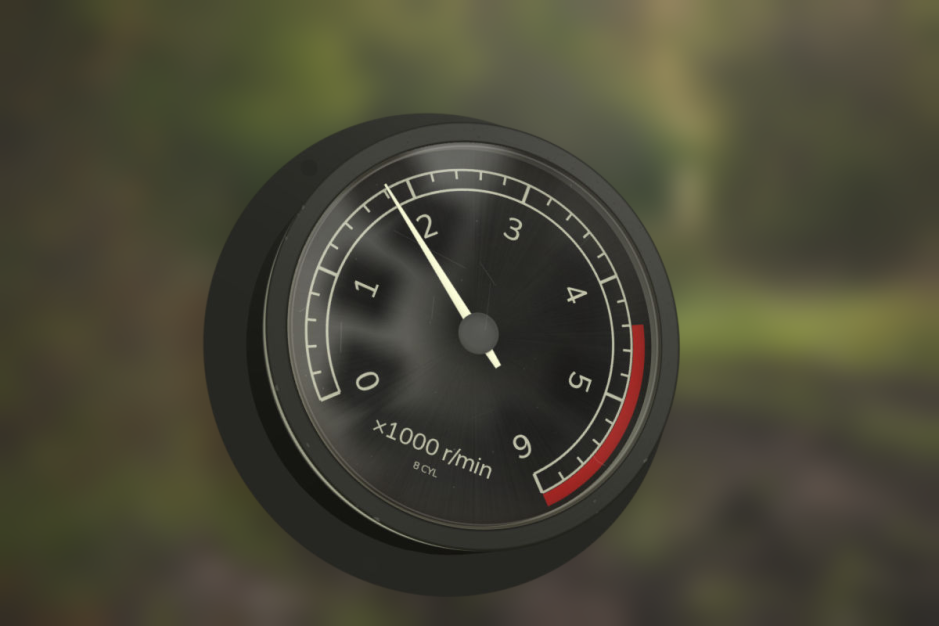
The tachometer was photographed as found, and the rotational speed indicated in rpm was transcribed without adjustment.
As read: 1800 rpm
